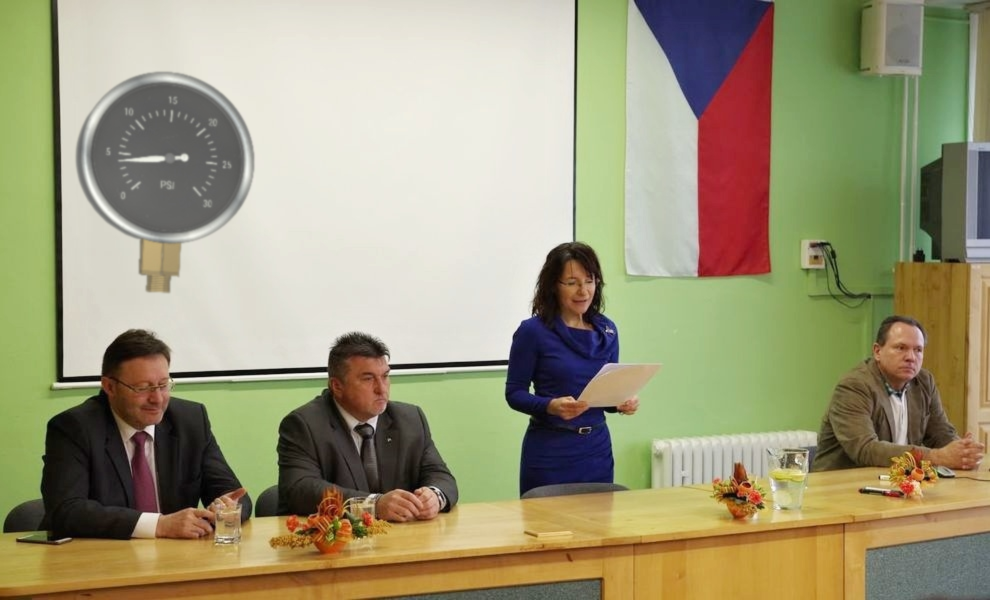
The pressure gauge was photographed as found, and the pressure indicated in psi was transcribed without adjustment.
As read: 4 psi
